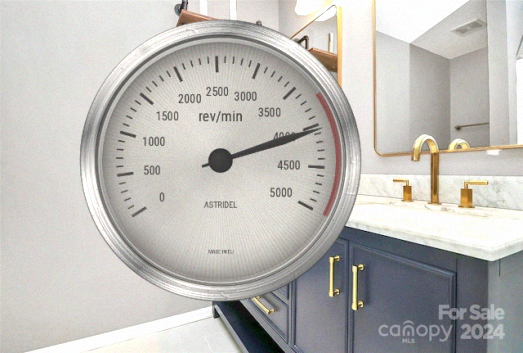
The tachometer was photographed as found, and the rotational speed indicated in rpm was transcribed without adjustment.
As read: 4050 rpm
